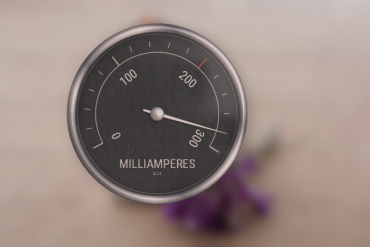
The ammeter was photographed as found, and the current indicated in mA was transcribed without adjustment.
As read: 280 mA
